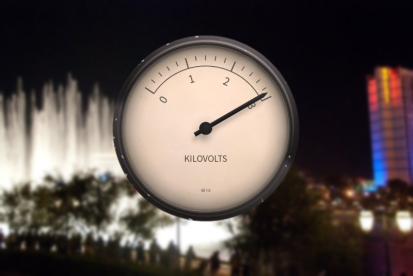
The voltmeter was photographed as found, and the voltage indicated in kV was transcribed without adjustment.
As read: 2.9 kV
